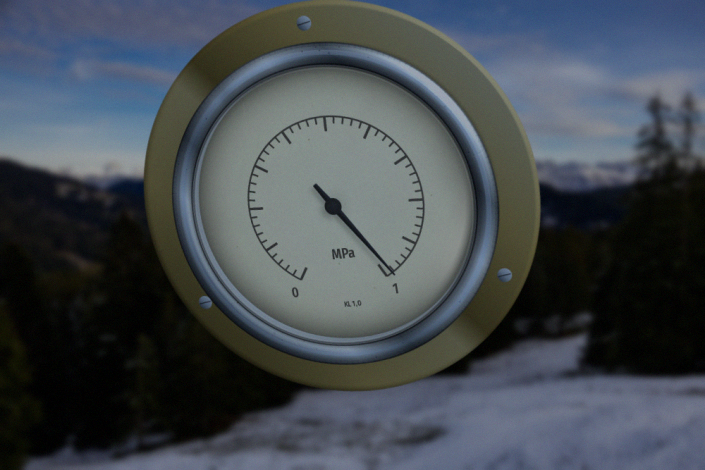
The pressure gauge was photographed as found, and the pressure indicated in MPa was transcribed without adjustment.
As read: 0.98 MPa
